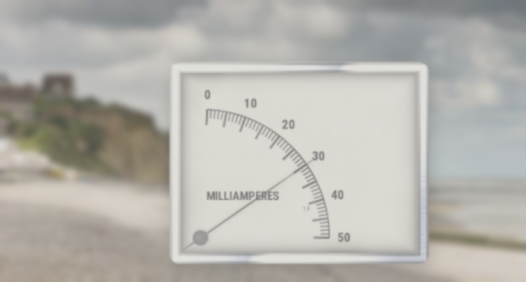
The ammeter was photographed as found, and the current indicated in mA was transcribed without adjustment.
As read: 30 mA
